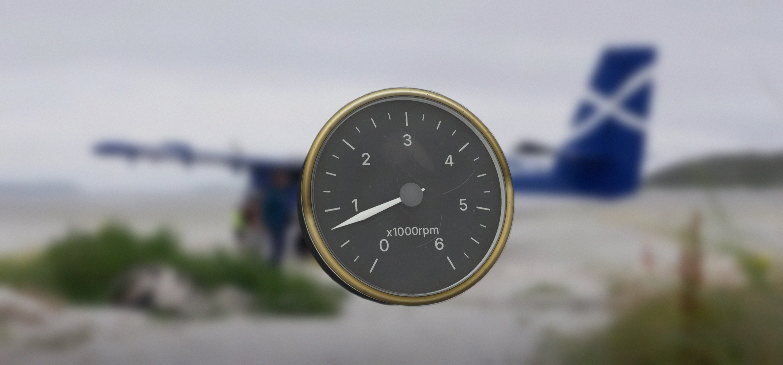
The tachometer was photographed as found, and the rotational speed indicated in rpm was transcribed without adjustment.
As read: 750 rpm
